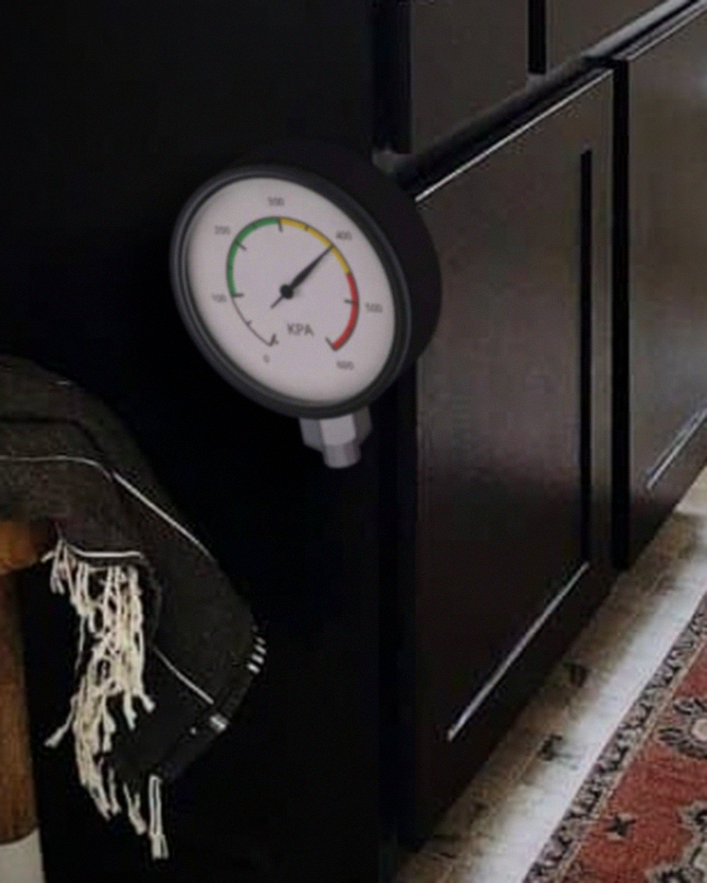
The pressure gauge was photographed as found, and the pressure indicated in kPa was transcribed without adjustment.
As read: 400 kPa
